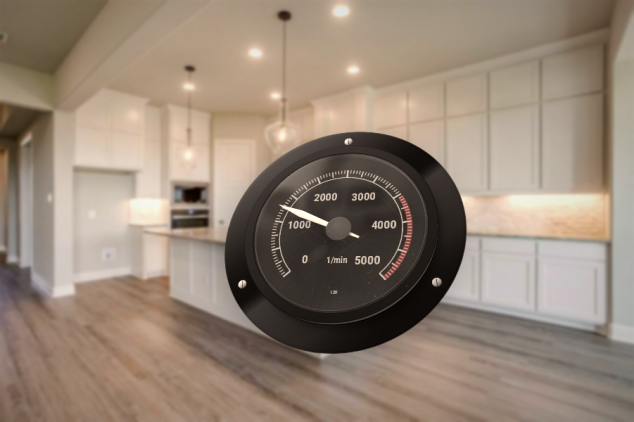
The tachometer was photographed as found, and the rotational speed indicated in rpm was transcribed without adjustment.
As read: 1250 rpm
